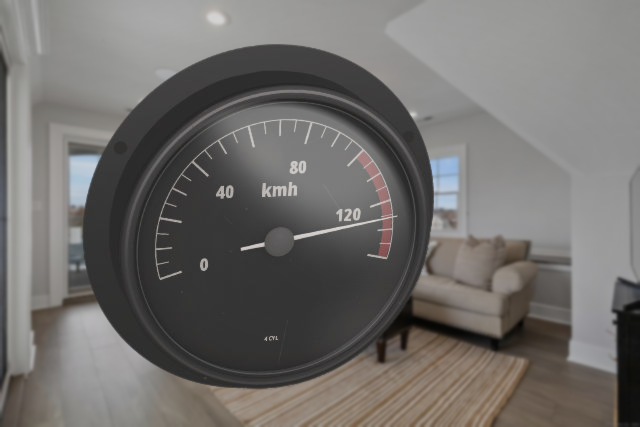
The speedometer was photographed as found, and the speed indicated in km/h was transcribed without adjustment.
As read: 125 km/h
